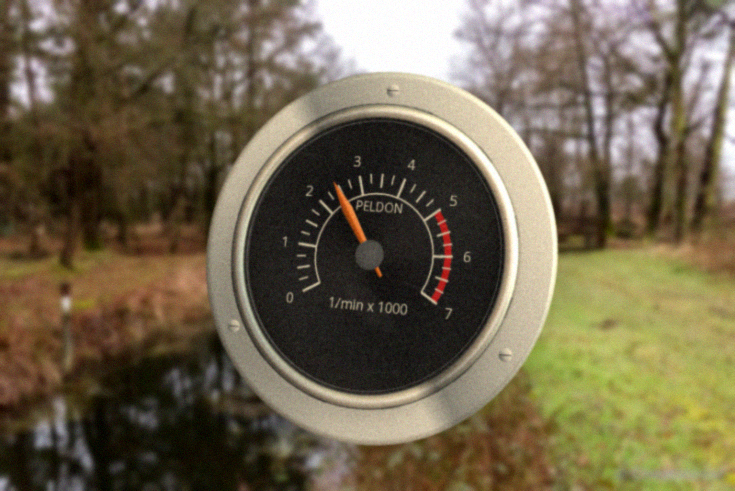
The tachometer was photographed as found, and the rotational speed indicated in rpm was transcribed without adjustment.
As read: 2500 rpm
